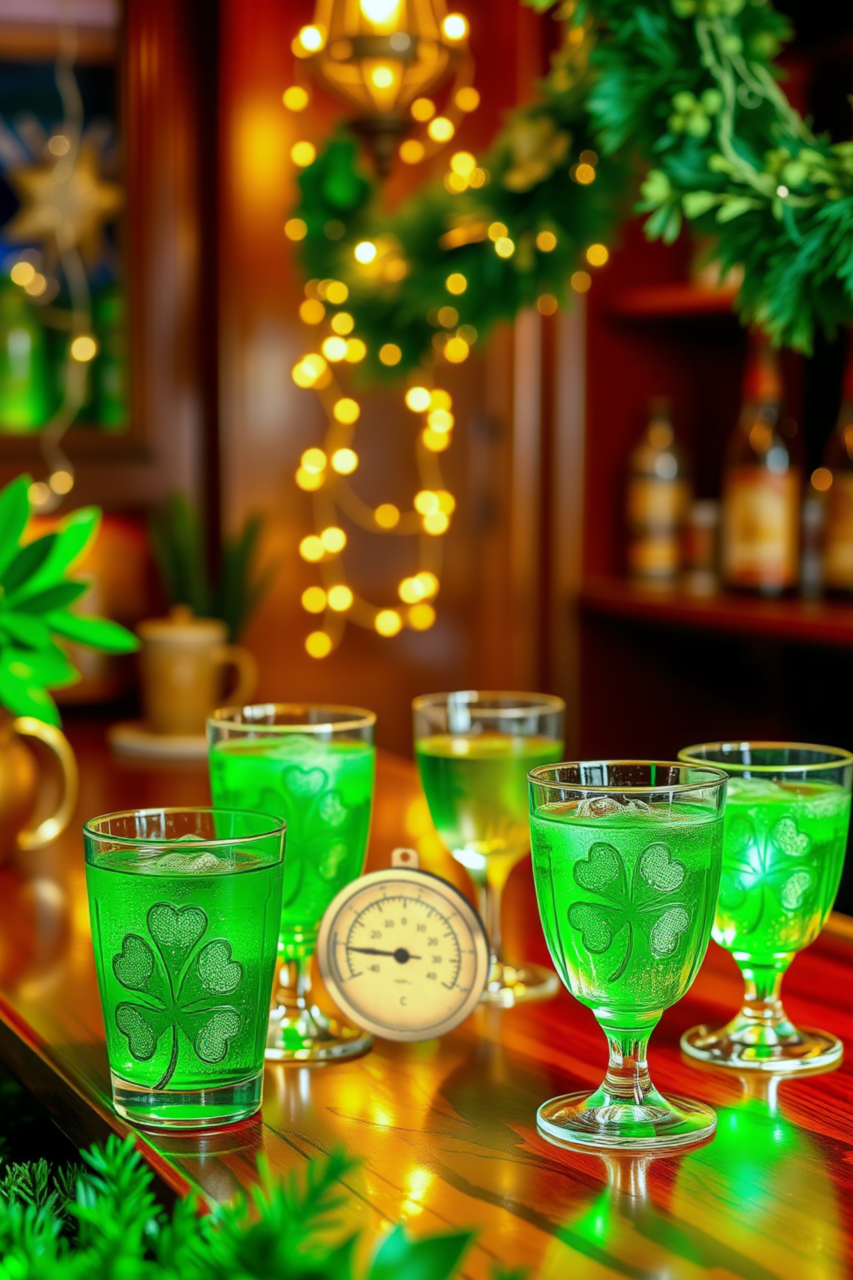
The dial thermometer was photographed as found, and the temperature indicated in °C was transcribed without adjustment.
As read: -30 °C
